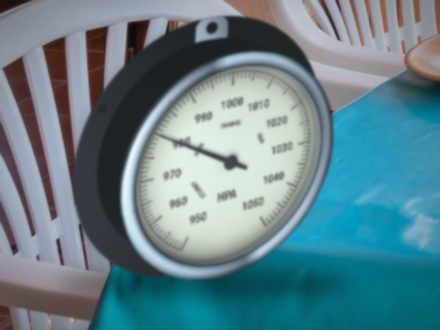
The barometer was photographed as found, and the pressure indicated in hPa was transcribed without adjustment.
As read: 980 hPa
